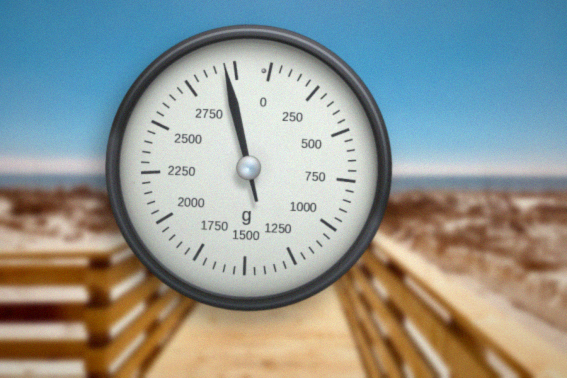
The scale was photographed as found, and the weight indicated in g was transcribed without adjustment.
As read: 2950 g
